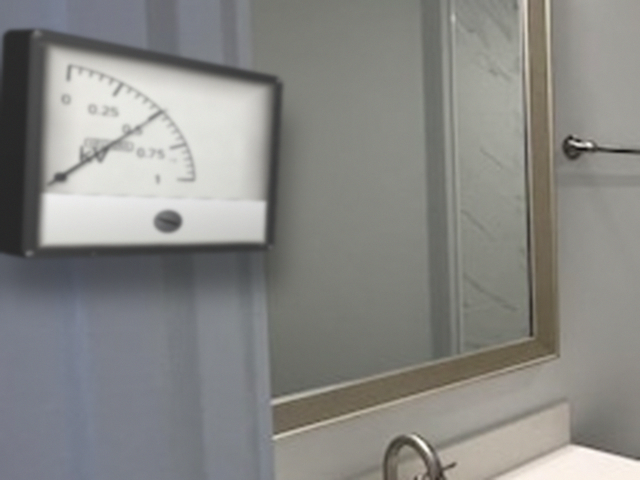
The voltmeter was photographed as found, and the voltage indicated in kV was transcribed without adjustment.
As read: 0.5 kV
